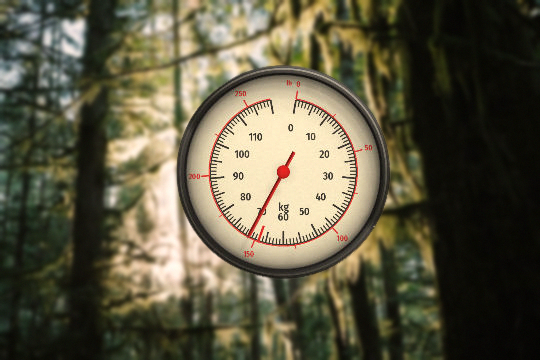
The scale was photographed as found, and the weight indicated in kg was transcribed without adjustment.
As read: 70 kg
